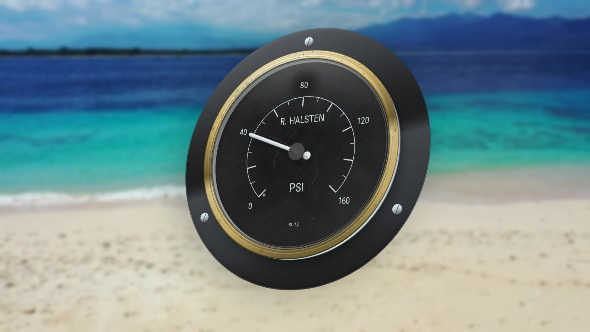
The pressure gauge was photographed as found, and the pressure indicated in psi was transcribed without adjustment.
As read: 40 psi
